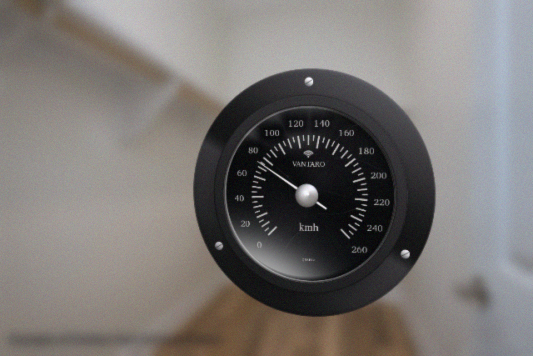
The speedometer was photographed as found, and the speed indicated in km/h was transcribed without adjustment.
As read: 75 km/h
